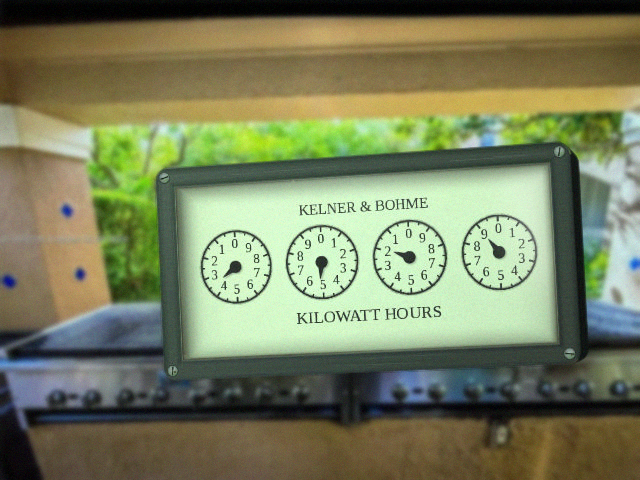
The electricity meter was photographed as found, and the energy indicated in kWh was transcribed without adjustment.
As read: 3519 kWh
